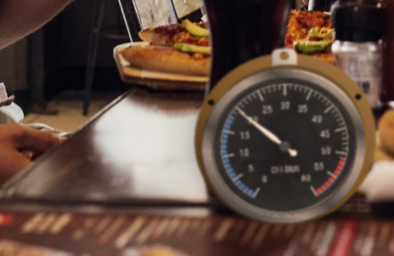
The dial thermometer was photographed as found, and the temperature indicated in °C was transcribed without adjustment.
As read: 20 °C
